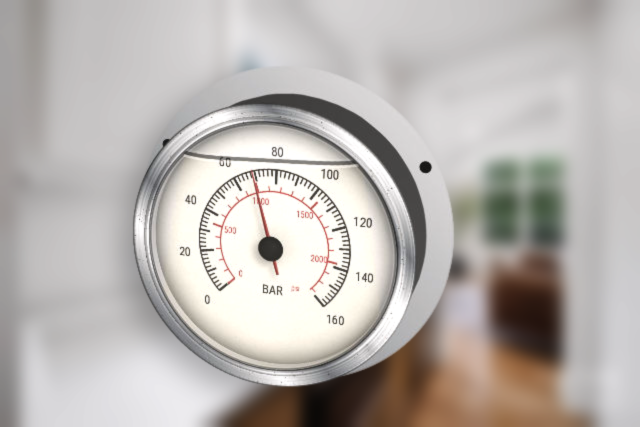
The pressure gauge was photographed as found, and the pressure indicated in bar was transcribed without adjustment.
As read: 70 bar
